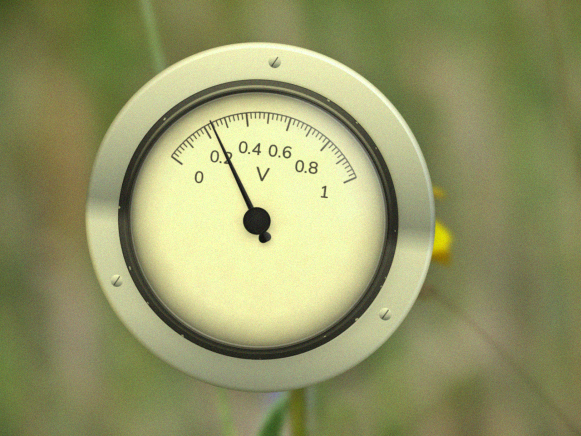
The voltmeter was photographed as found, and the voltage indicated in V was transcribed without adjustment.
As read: 0.24 V
